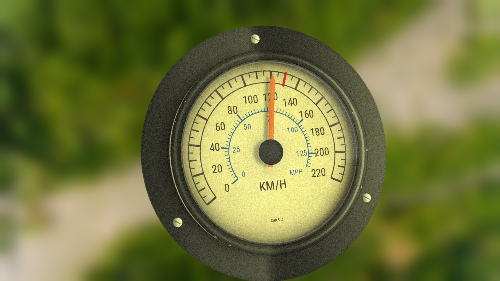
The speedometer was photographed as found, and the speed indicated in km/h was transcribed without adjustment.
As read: 120 km/h
